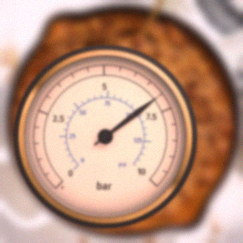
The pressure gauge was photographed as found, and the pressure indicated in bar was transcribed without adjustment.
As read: 7 bar
